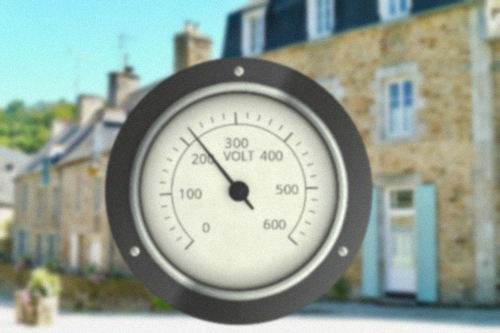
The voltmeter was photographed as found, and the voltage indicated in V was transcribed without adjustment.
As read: 220 V
